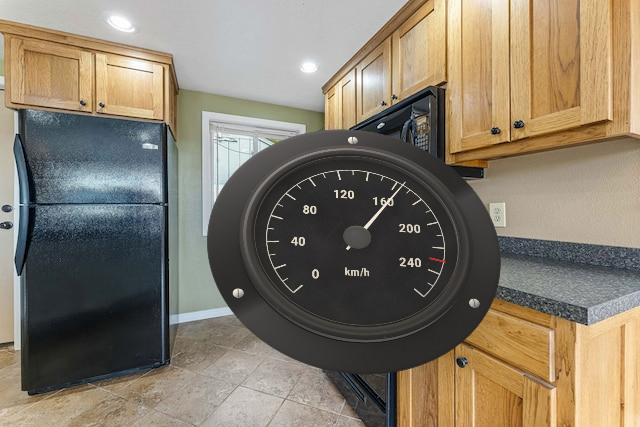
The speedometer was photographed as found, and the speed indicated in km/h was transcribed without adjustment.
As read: 165 km/h
